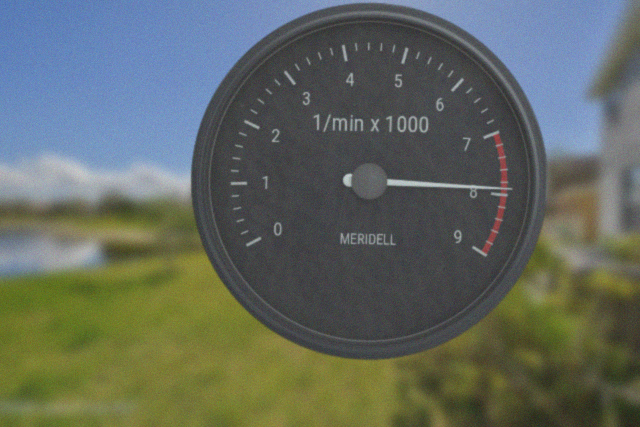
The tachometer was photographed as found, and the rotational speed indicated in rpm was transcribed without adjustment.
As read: 7900 rpm
